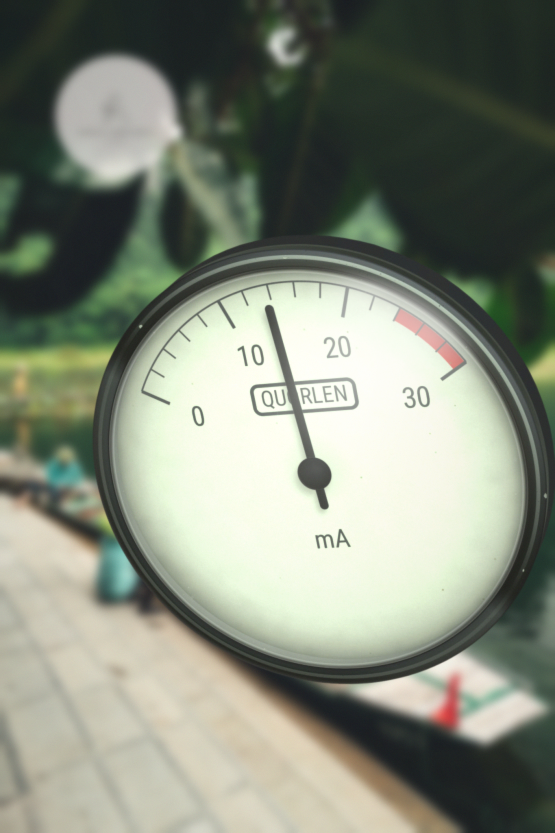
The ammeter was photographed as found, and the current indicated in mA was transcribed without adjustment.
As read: 14 mA
